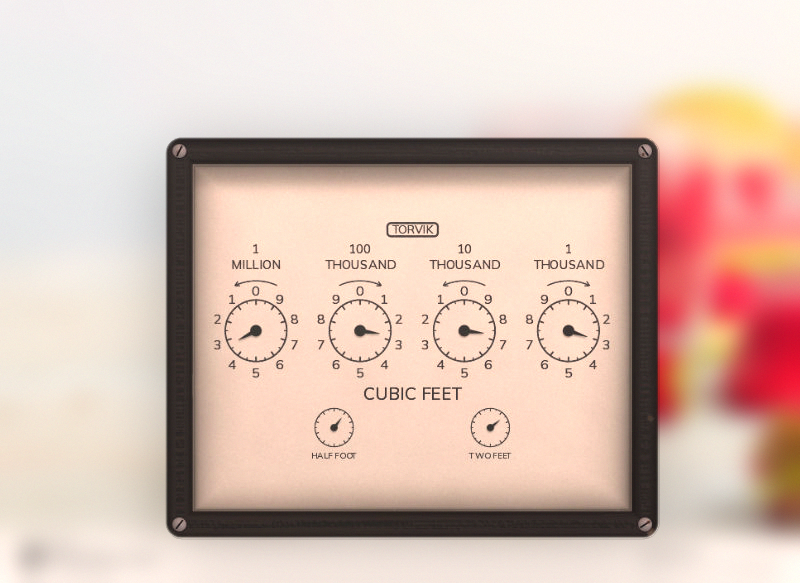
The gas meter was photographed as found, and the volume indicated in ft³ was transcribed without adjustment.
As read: 327300 ft³
